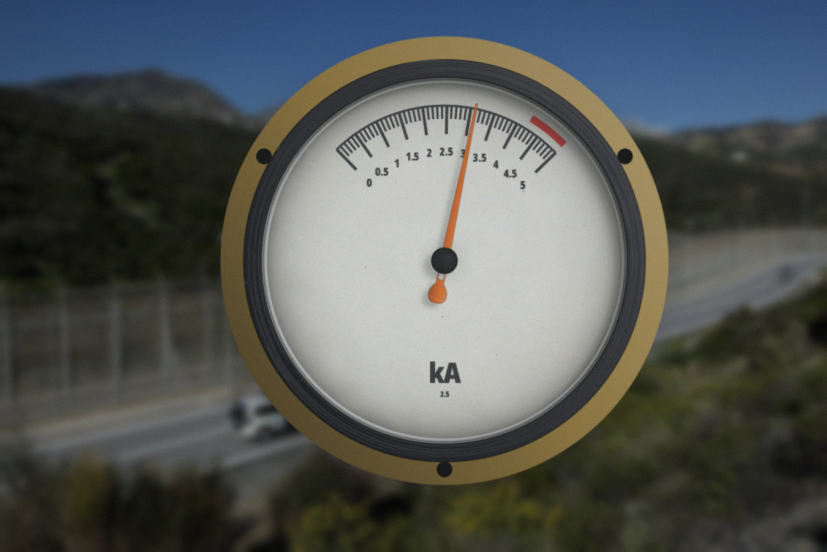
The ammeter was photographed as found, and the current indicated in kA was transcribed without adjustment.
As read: 3.1 kA
